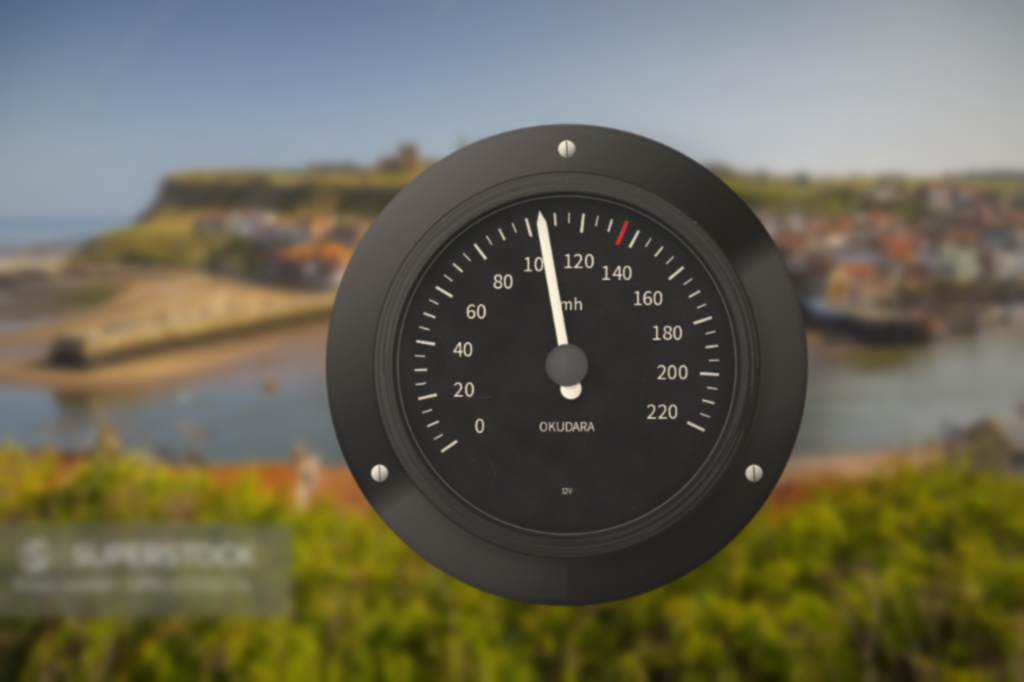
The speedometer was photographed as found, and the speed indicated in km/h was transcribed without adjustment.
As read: 105 km/h
